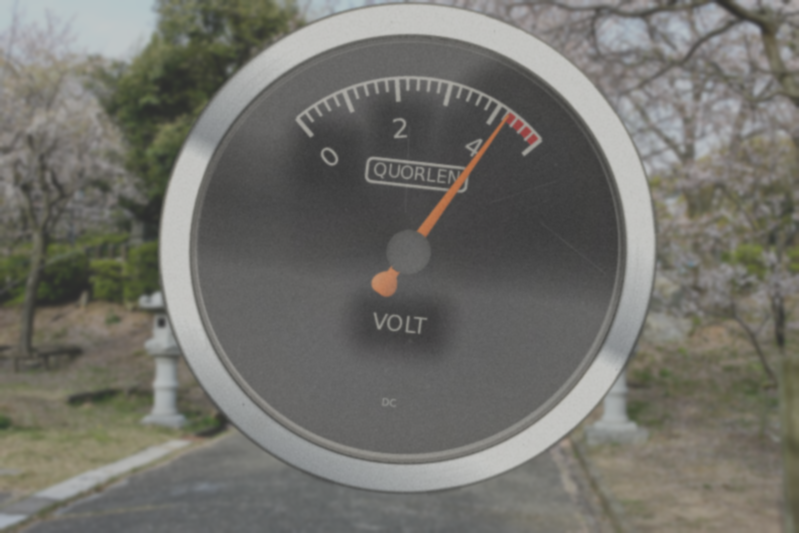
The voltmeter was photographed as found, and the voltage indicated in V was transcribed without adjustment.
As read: 4.2 V
